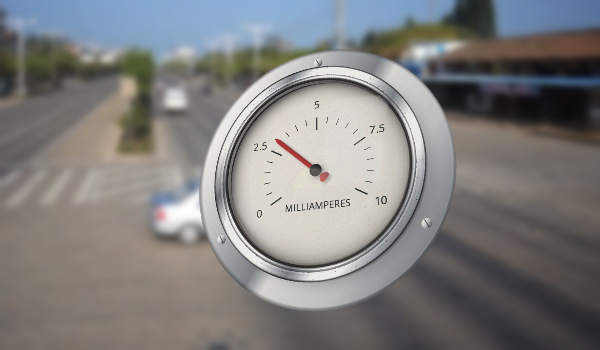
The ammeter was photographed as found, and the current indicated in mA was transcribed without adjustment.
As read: 3 mA
